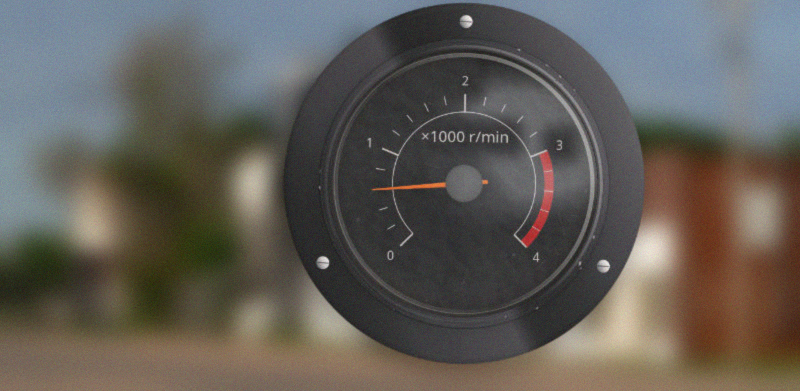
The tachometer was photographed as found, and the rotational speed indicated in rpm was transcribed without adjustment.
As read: 600 rpm
